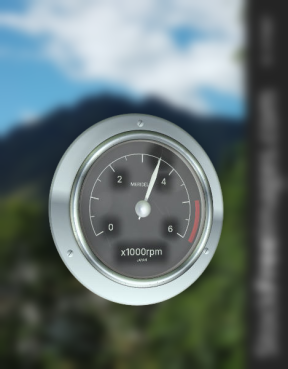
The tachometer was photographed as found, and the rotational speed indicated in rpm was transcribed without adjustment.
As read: 3500 rpm
